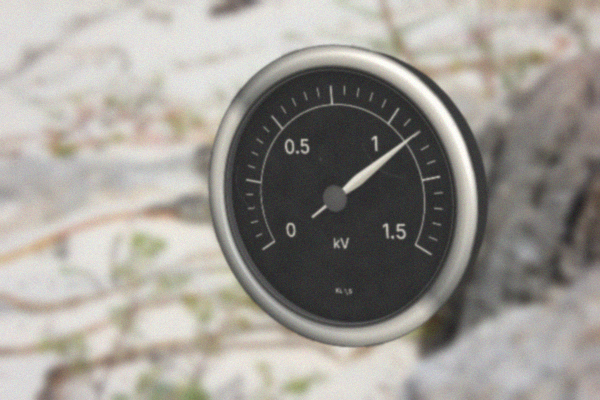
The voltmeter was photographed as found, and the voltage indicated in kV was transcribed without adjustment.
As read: 1.1 kV
